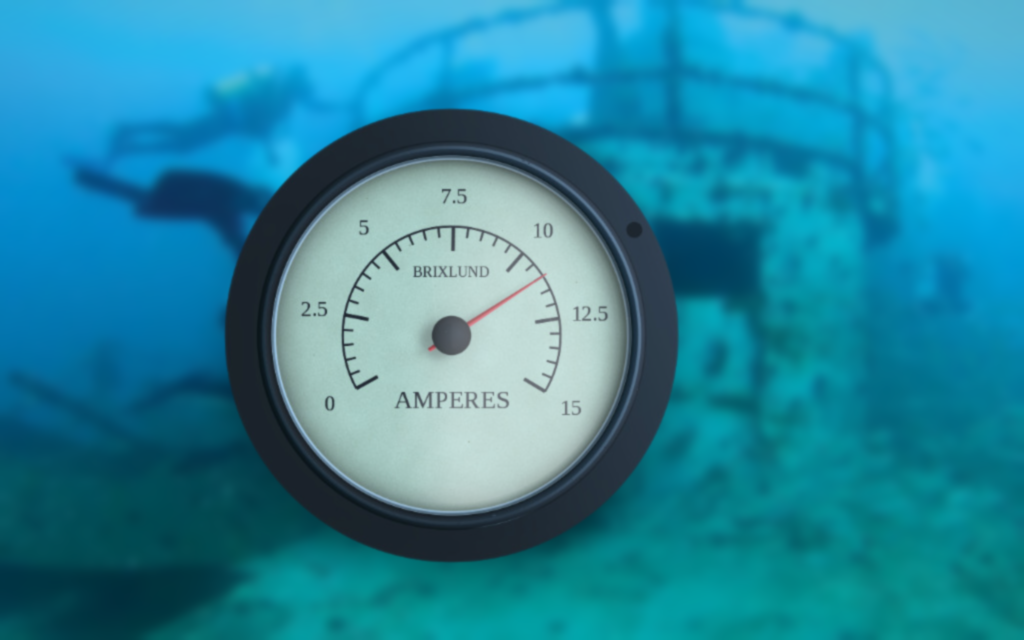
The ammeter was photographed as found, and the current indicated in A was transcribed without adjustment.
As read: 11 A
